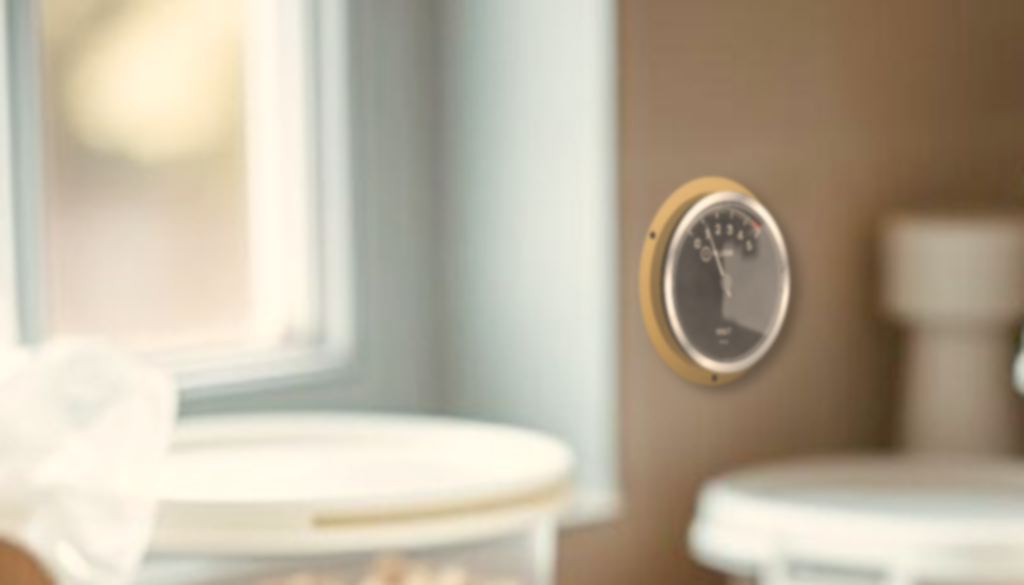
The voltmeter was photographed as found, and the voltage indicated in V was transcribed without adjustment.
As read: 1 V
